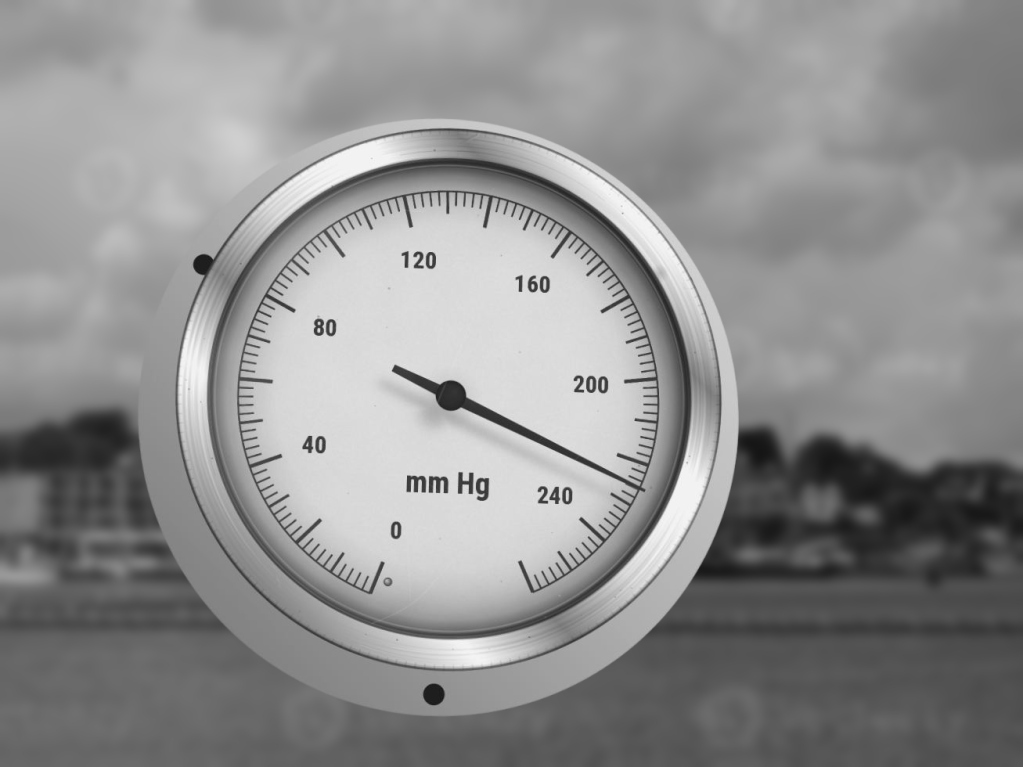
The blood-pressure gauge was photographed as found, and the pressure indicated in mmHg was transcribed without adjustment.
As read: 226 mmHg
